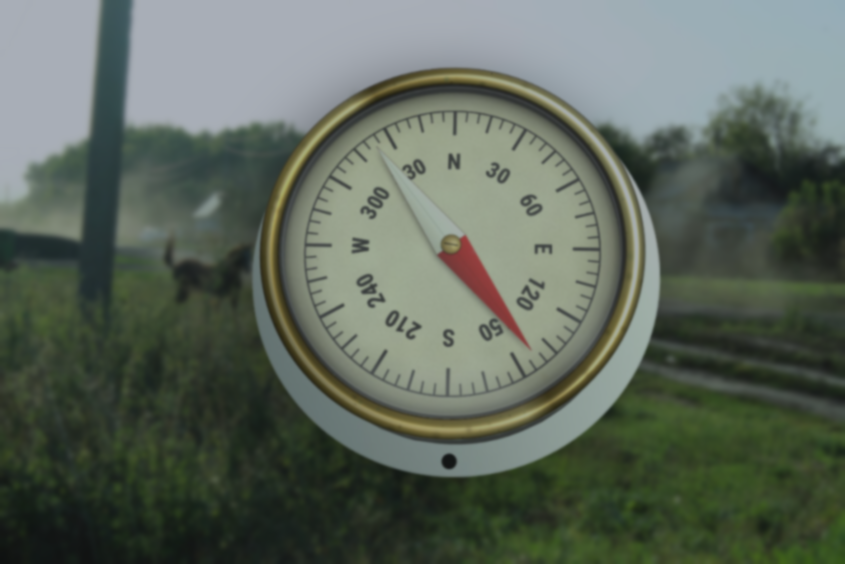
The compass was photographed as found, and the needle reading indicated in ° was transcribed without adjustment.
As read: 142.5 °
